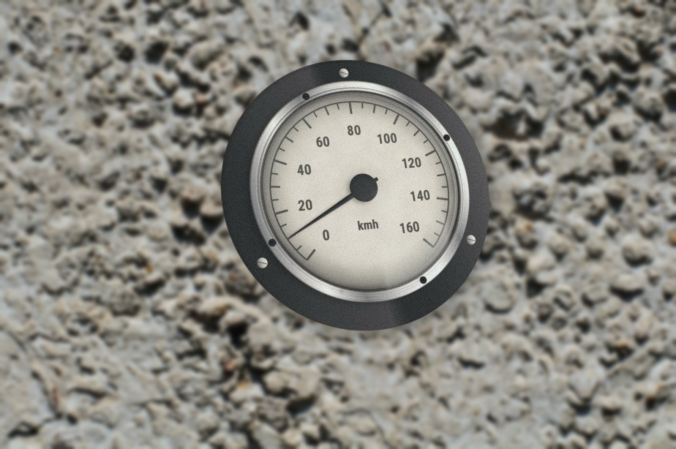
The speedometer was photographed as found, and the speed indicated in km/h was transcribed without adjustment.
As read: 10 km/h
